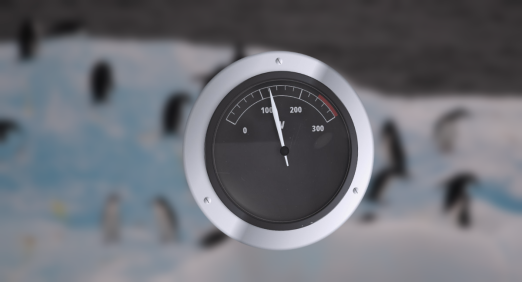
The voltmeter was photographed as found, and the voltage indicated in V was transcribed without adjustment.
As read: 120 V
